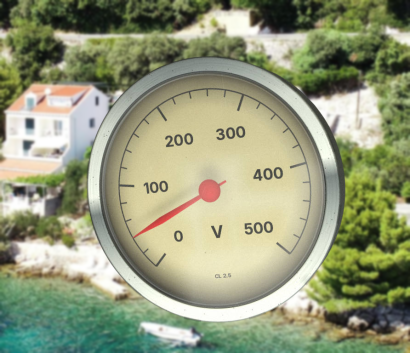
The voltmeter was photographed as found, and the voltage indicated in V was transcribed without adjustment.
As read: 40 V
